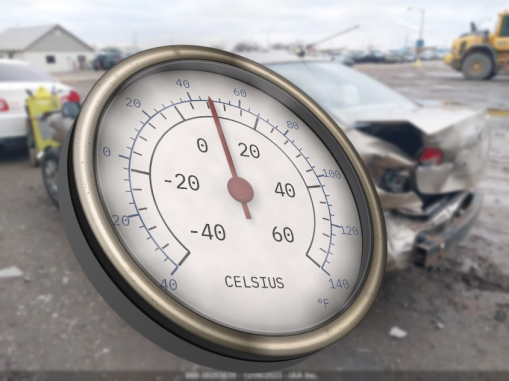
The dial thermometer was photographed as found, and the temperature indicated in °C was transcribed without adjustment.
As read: 8 °C
